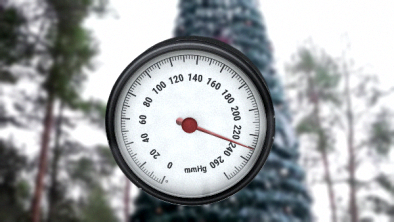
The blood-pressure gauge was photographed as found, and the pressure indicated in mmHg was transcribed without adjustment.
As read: 230 mmHg
